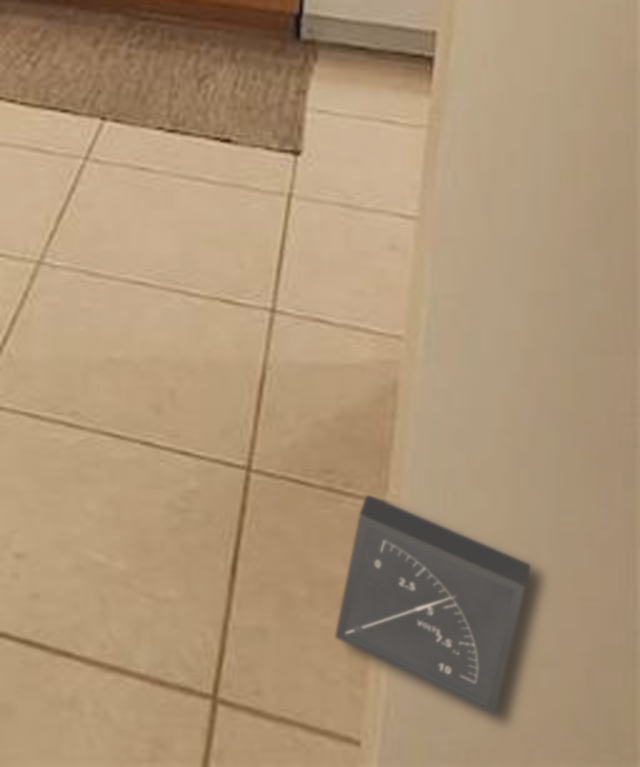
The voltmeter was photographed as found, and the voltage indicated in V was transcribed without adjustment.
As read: 4.5 V
